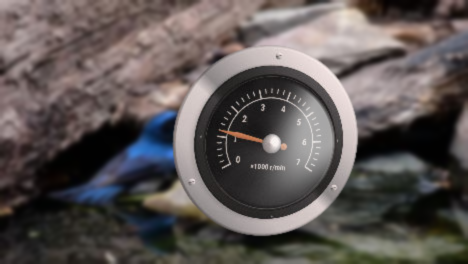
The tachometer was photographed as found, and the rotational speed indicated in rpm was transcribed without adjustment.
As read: 1200 rpm
